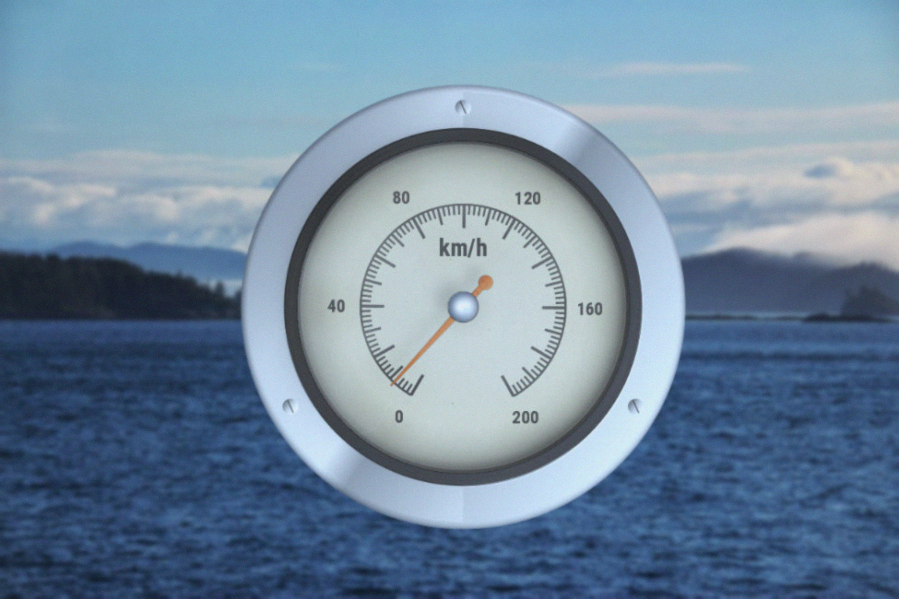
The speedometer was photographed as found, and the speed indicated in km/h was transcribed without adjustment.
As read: 8 km/h
